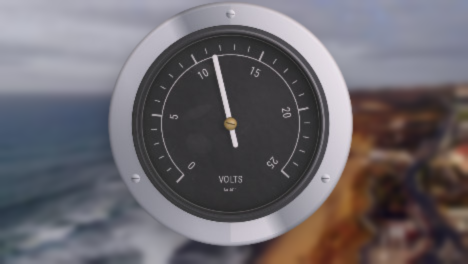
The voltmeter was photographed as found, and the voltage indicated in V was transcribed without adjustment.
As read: 11.5 V
